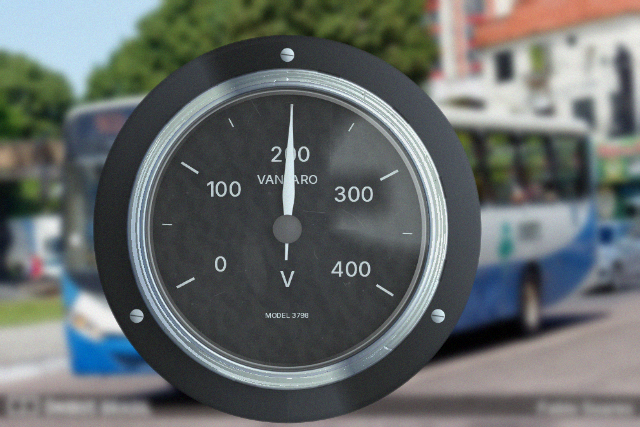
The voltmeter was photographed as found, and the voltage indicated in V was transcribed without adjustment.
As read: 200 V
